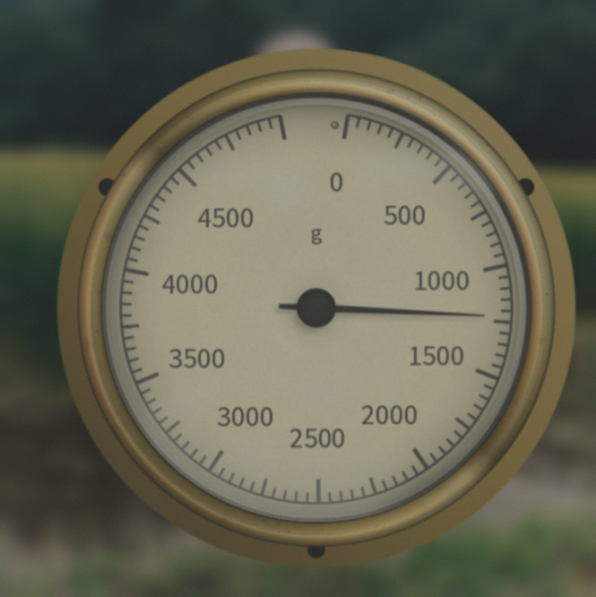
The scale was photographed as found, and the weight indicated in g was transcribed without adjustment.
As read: 1225 g
